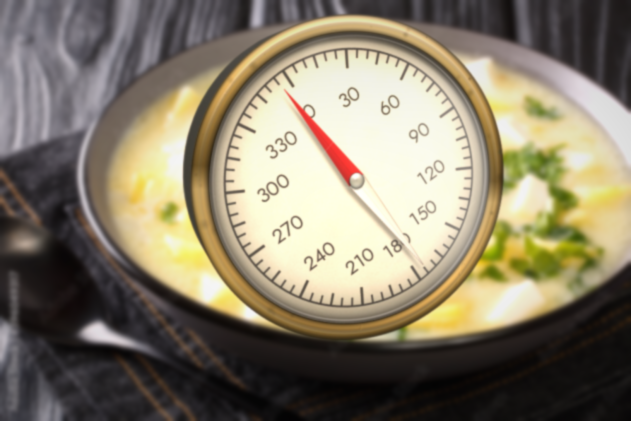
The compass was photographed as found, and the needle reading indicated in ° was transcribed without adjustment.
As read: 355 °
